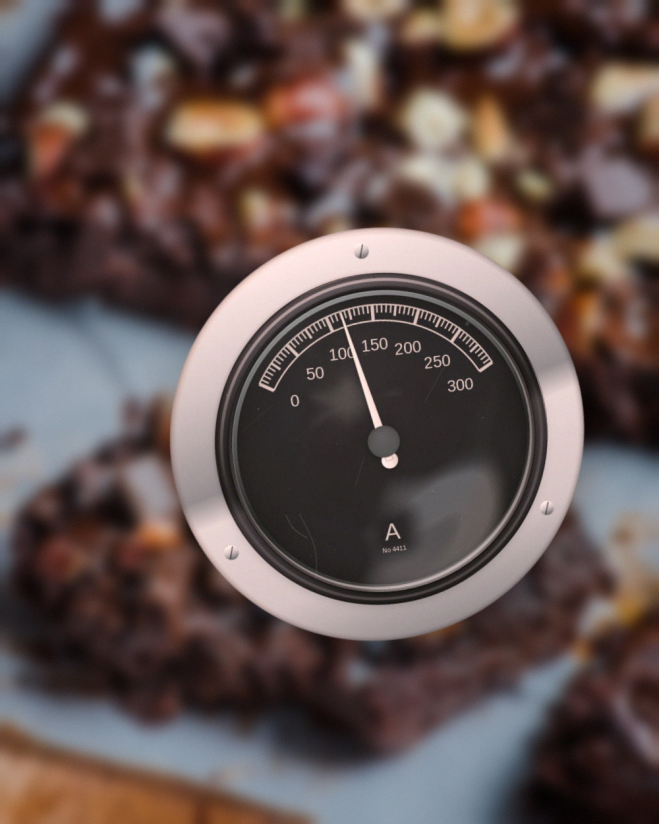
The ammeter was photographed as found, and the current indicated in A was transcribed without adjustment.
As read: 115 A
